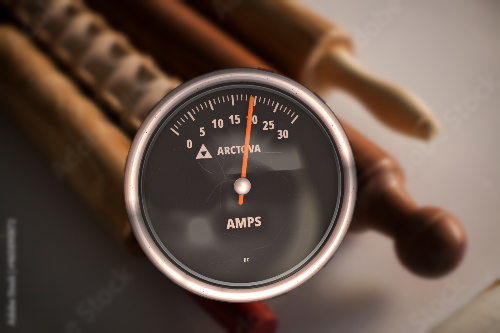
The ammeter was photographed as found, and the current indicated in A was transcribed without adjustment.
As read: 19 A
